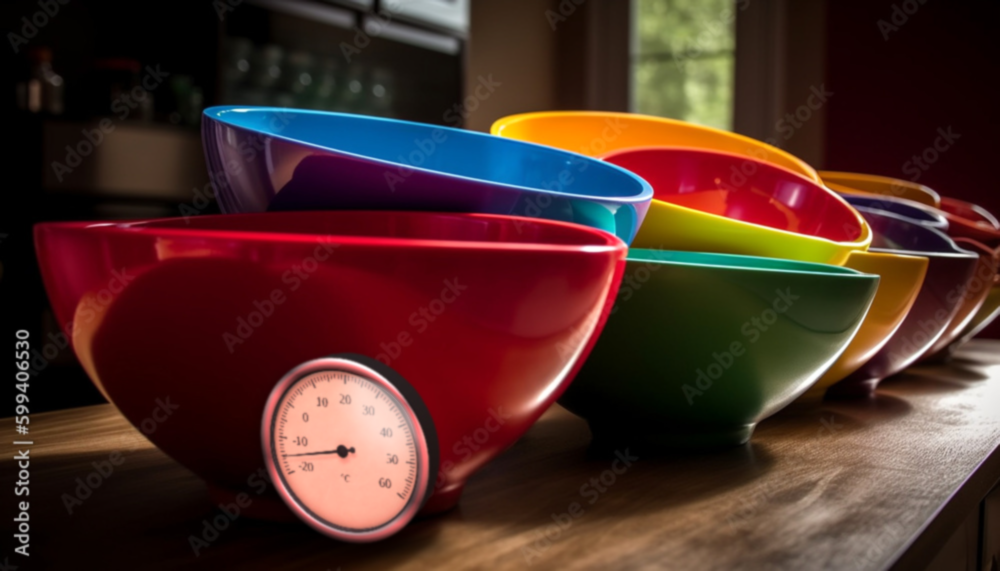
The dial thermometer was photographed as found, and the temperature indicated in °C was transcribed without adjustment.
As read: -15 °C
